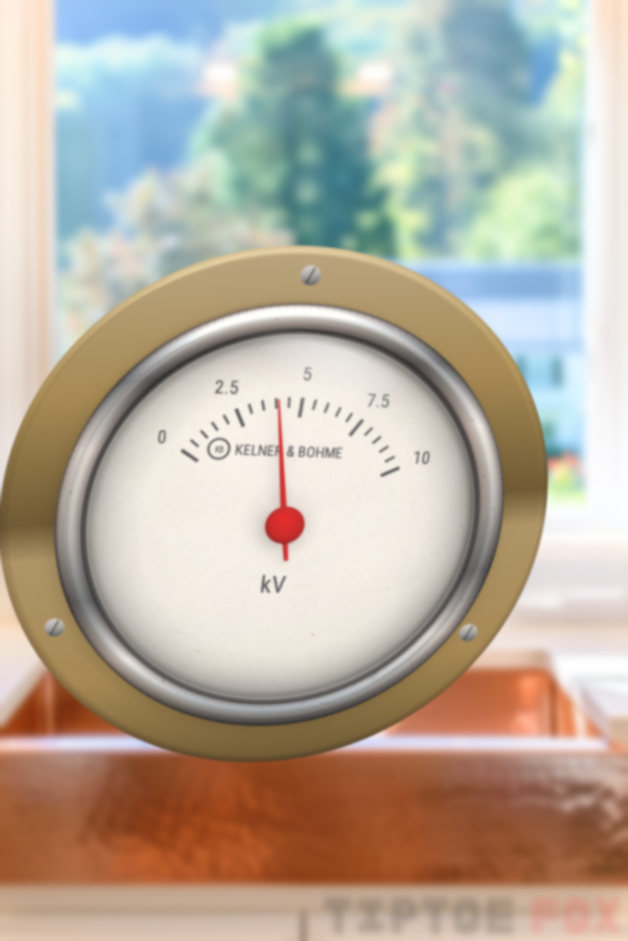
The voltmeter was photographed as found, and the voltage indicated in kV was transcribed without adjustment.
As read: 4 kV
